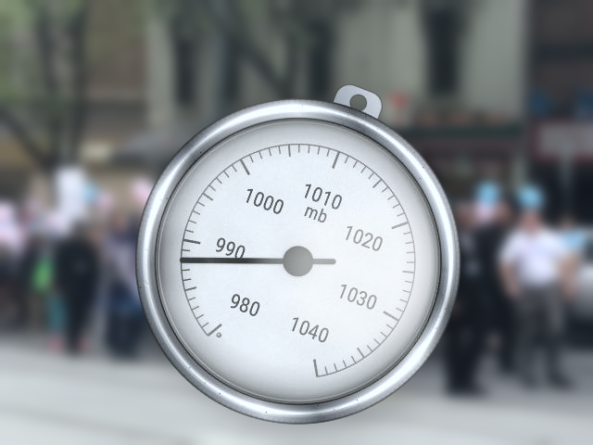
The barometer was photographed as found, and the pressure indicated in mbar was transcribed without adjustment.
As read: 988 mbar
